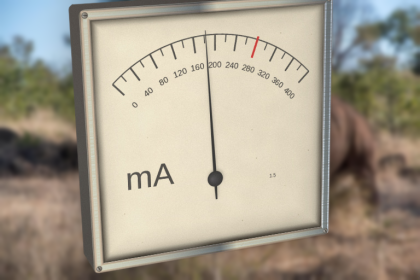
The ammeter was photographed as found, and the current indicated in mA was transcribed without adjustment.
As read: 180 mA
